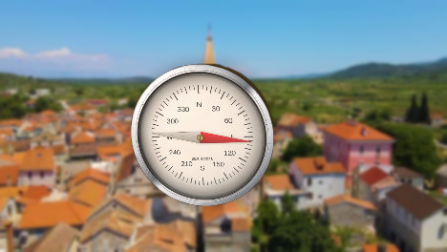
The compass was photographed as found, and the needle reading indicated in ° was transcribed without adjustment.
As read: 95 °
